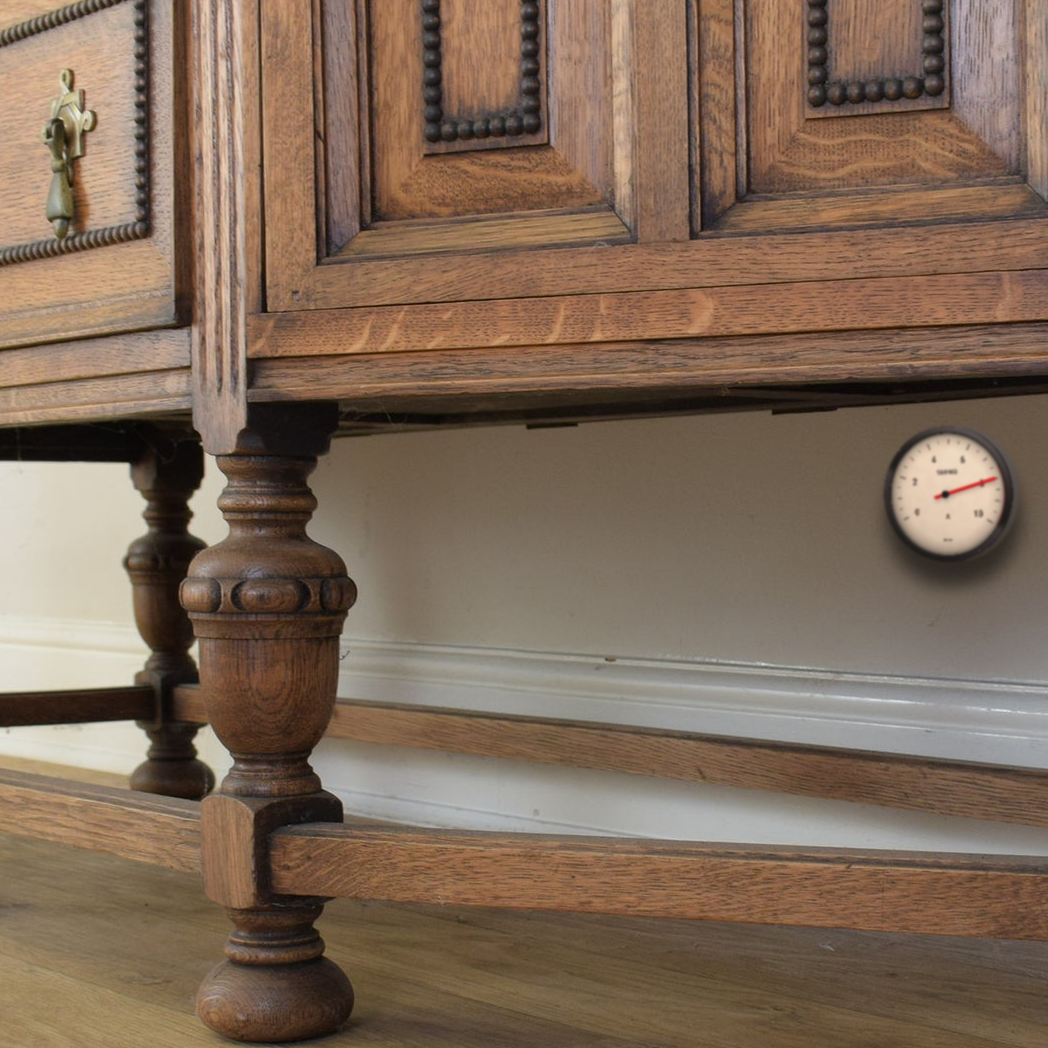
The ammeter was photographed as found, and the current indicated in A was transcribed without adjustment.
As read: 8 A
